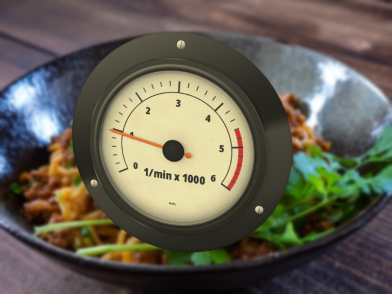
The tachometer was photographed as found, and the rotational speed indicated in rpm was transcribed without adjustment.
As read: 1000 rpm
